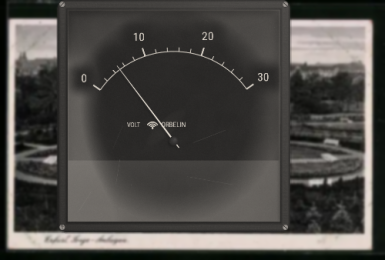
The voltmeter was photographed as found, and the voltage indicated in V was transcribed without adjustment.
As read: 5 V
